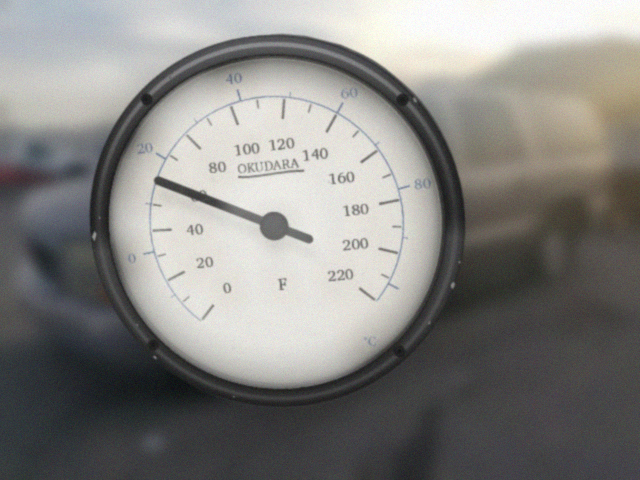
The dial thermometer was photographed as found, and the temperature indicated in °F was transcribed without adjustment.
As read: 60 °F
